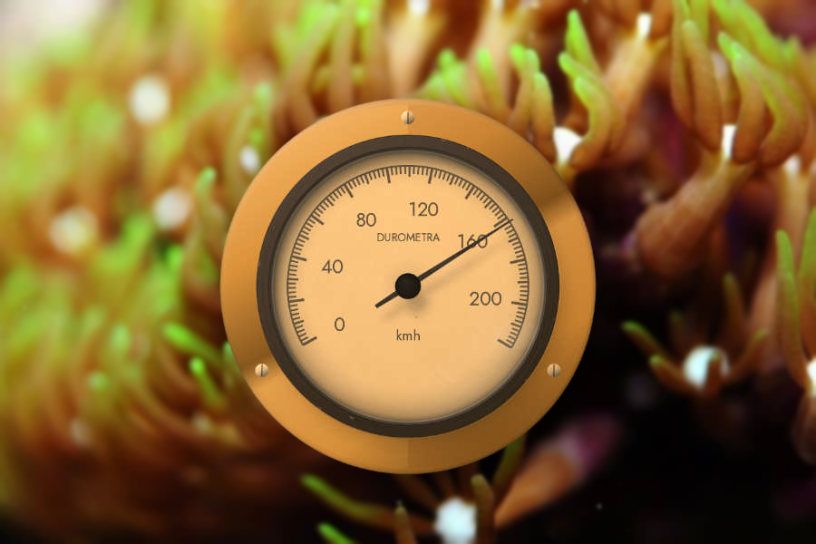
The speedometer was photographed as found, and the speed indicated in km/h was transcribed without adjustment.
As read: 162 km/h
